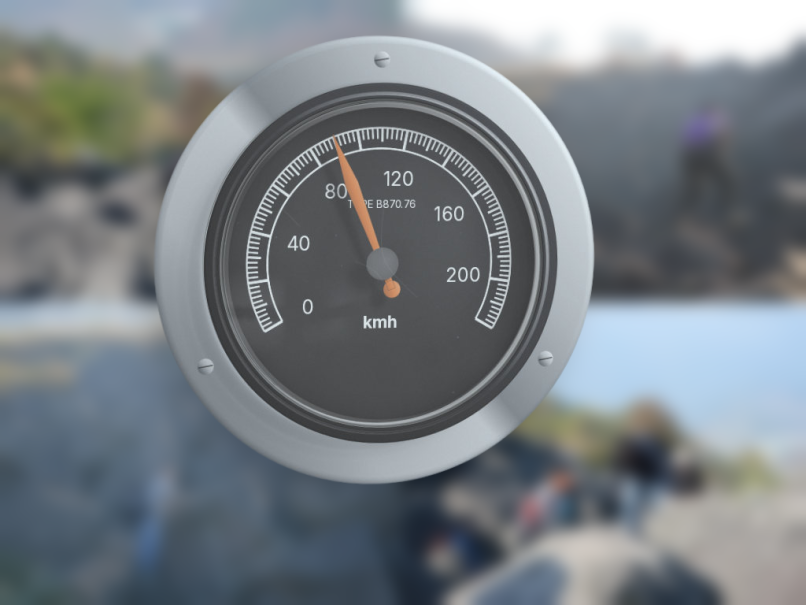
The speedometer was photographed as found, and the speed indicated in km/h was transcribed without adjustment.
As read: 90 km/h
